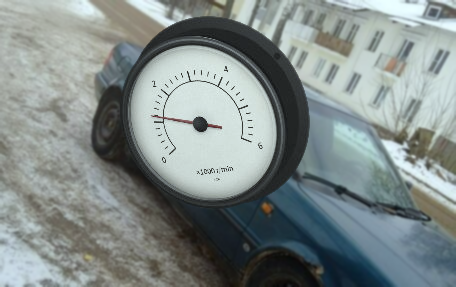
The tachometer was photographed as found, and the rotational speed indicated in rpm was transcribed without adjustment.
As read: 1200 rpm
